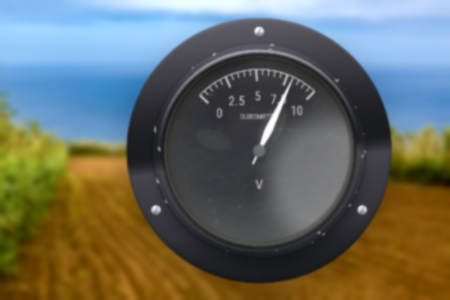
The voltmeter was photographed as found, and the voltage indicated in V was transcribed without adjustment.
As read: 8 V
